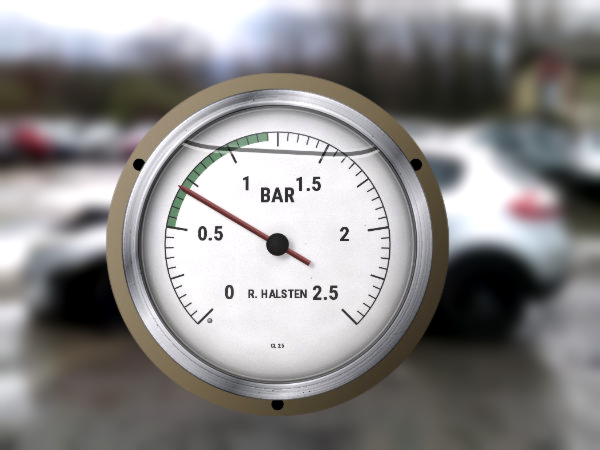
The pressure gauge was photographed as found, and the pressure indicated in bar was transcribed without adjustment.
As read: 0.7 bar
